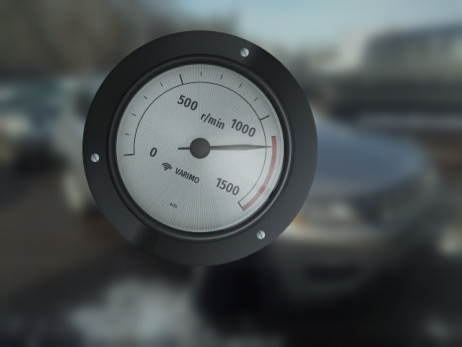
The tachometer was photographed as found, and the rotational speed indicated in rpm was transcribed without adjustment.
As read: 1150 rpm
